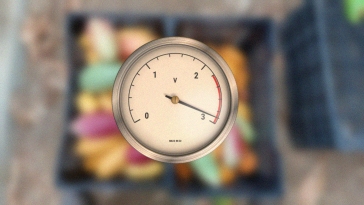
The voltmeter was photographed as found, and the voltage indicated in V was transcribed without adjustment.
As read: 2.9 V
